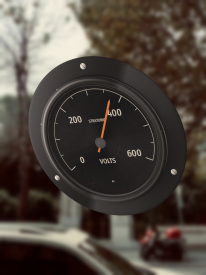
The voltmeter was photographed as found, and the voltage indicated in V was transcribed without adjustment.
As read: 375 V
